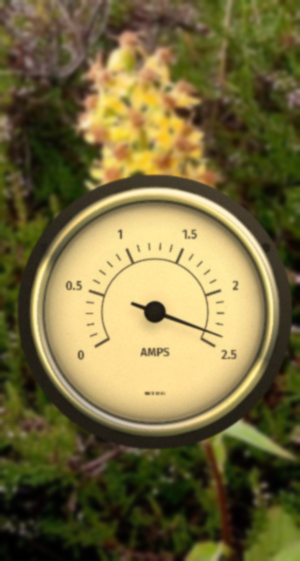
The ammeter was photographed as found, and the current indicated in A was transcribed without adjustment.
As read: 2.4 A
